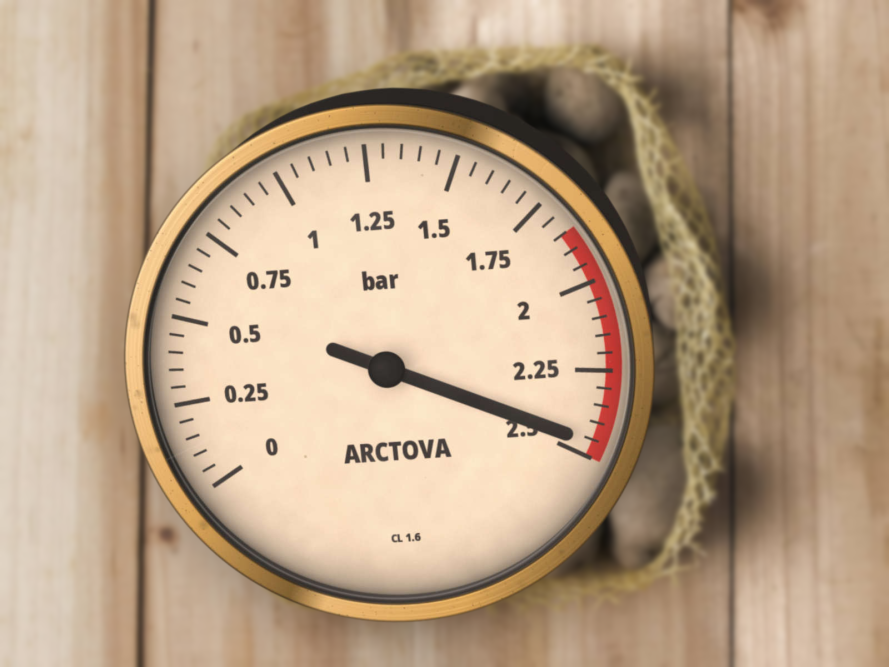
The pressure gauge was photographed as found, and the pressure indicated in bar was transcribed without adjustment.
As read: 2.45 bar
